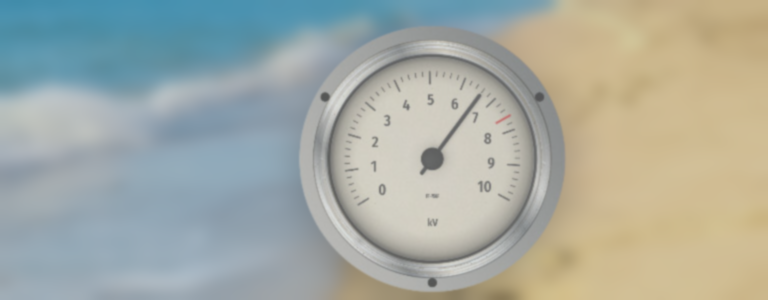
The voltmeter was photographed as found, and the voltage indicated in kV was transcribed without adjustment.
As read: 6.6 kV
